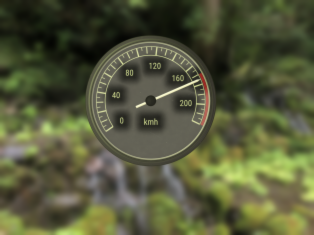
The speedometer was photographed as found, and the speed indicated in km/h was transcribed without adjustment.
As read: 175 km/h
